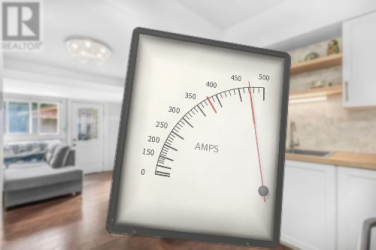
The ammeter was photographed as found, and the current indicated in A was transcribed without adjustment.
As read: 470 A
